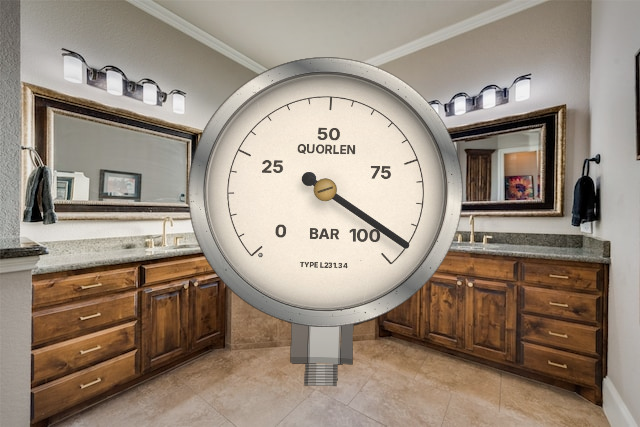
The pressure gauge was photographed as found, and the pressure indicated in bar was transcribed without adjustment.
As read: 95 bar
